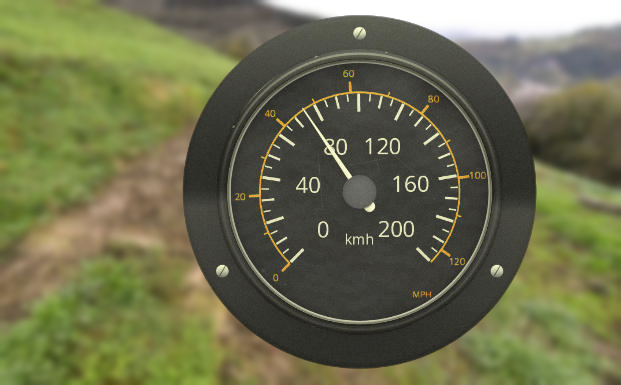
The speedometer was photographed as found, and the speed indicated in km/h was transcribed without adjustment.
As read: 75 km/h
